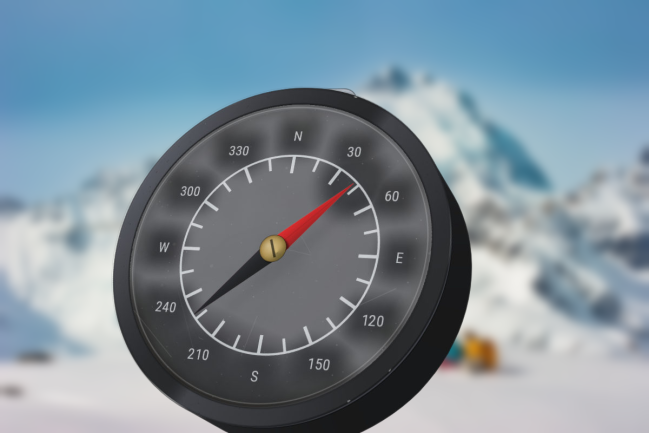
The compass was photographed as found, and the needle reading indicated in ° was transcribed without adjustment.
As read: 45 °
